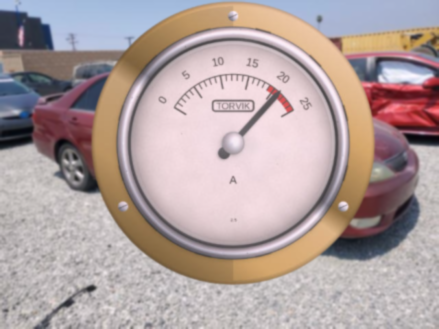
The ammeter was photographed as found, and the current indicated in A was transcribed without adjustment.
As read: 21 A
